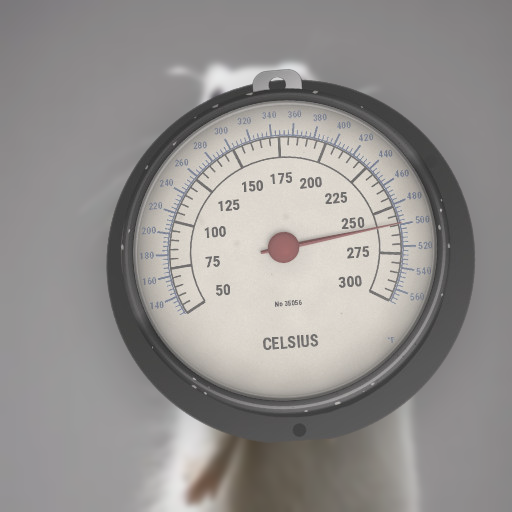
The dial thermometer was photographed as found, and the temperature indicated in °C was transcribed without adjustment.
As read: 260 °C
